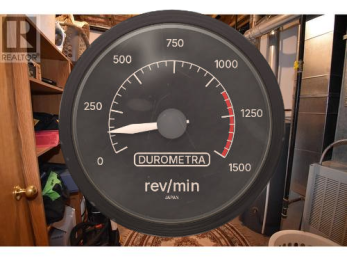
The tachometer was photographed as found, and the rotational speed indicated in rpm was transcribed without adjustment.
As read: 125 rpm
